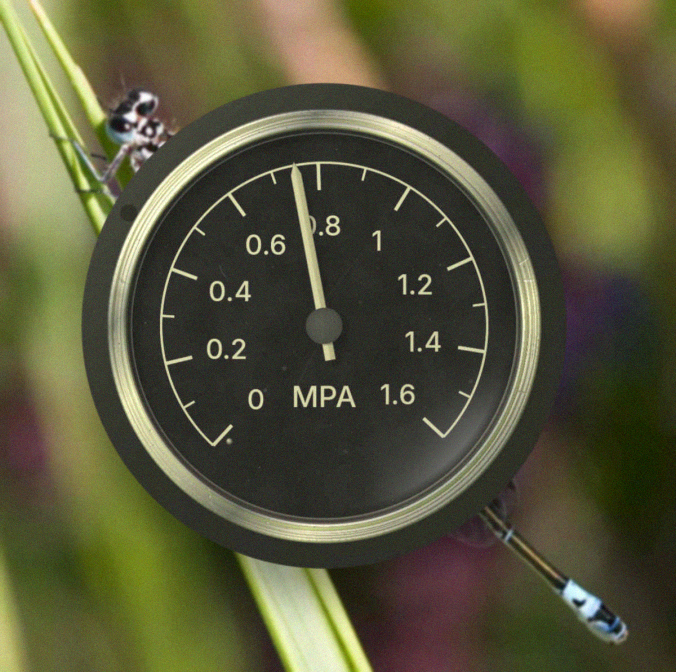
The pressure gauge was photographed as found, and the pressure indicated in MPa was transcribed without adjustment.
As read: 0.75 MPa
